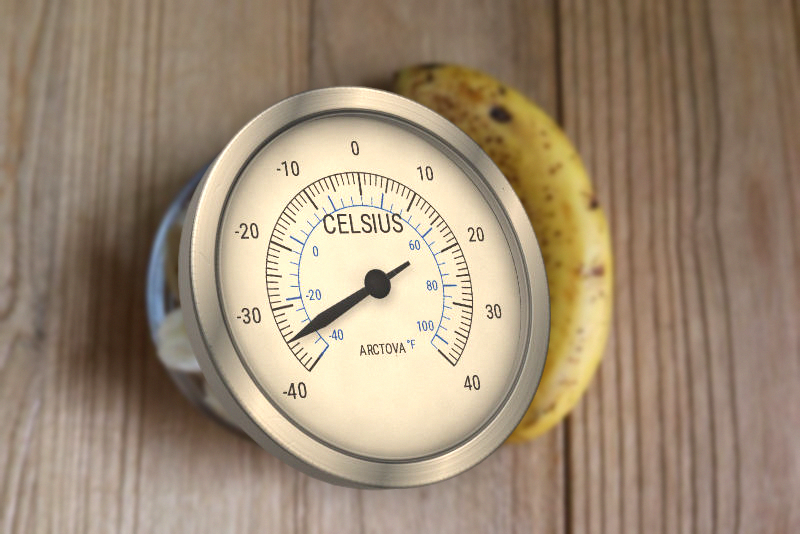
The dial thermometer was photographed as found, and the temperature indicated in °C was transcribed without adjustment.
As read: -35 °C
